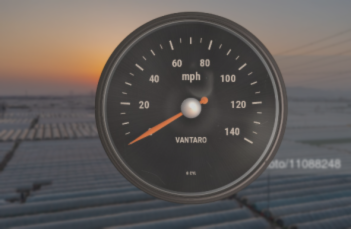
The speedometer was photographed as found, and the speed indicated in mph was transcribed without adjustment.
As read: 0 mph
